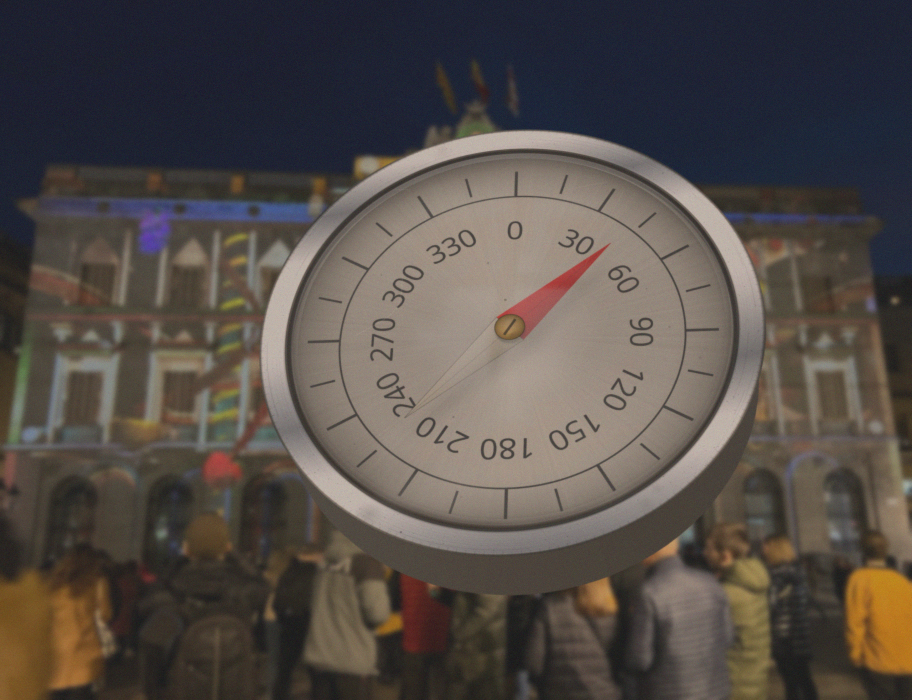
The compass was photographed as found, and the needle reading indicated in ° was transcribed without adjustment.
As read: 45 °
